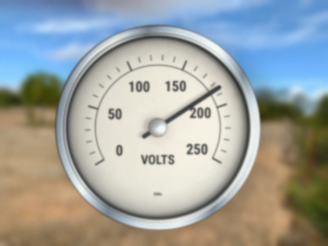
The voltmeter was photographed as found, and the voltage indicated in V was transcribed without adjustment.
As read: 185 V
